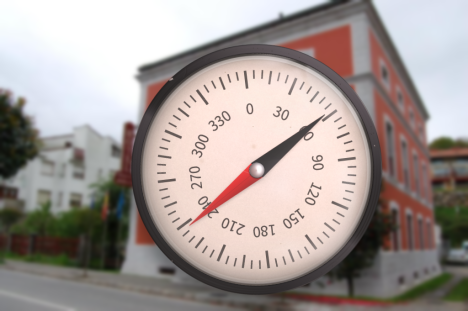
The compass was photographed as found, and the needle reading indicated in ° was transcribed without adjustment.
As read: 237.5 °
